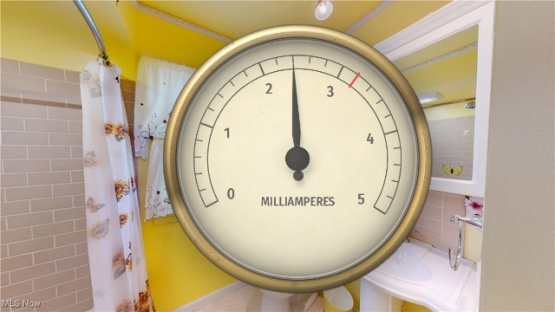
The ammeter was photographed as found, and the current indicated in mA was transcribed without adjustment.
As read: 2.4 mA
